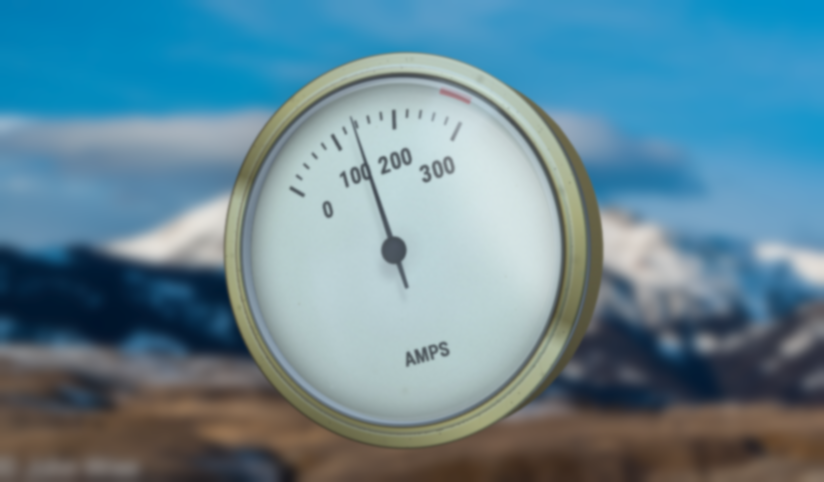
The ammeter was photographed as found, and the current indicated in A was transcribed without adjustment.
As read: 140 A
